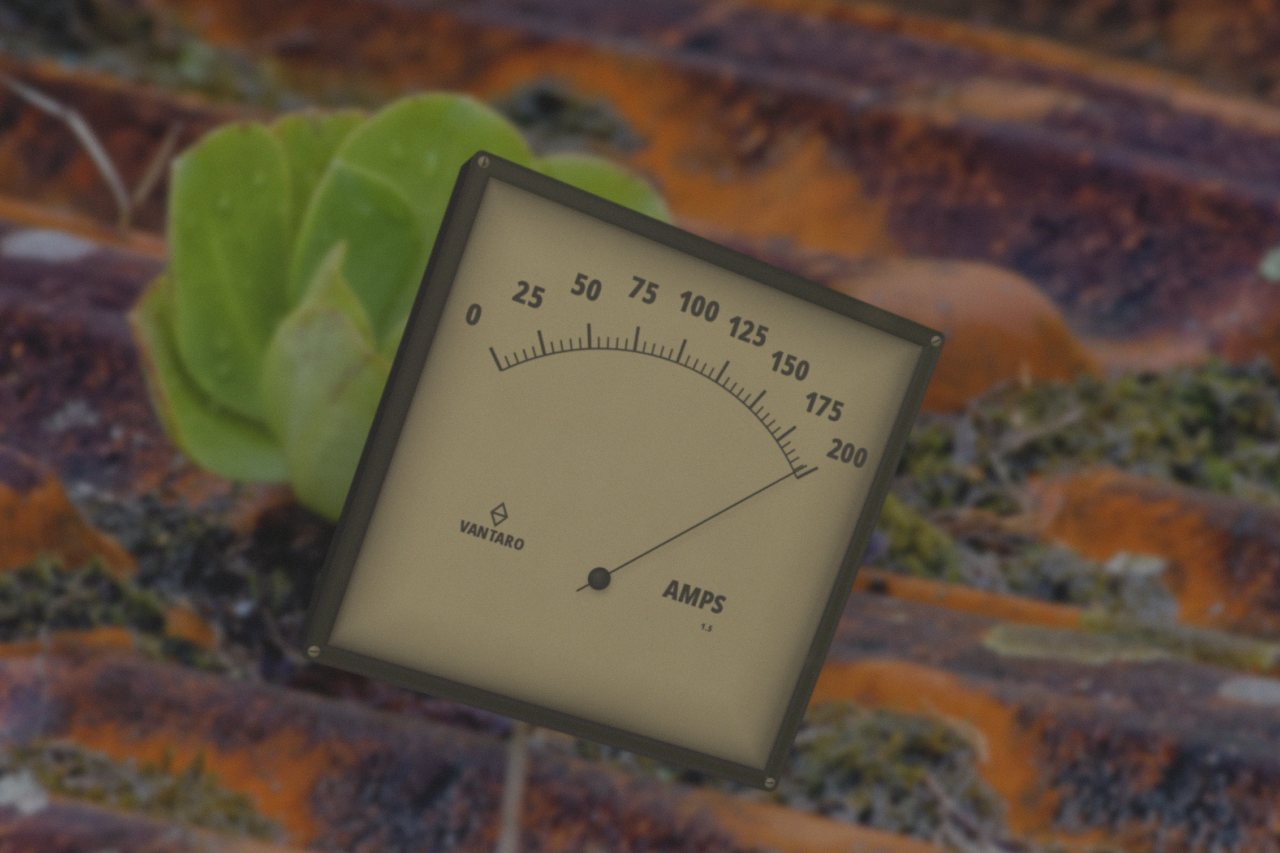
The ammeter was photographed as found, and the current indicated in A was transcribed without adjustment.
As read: 195 A
